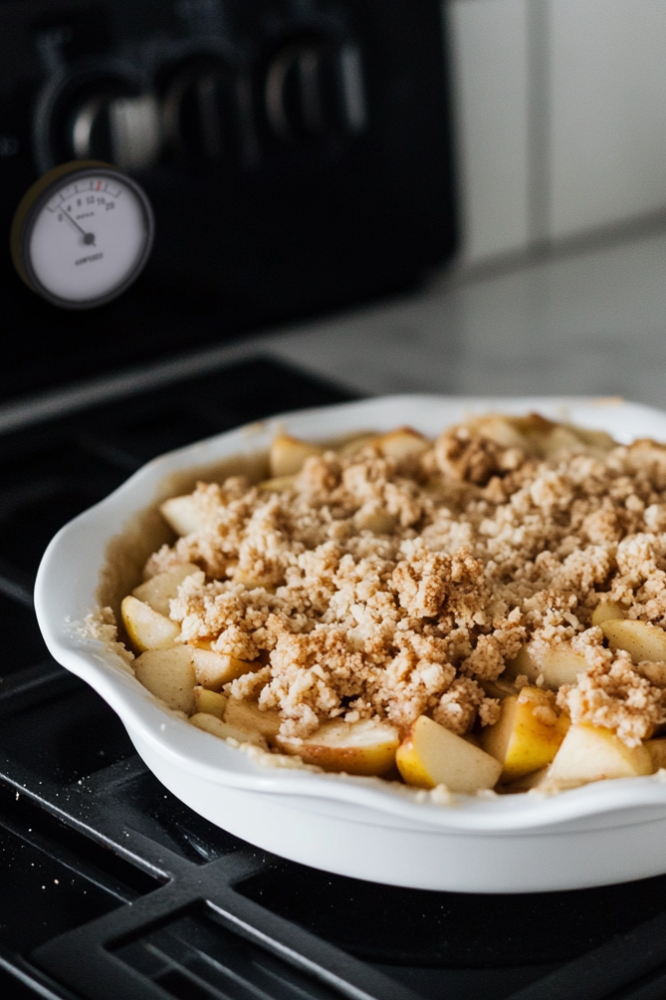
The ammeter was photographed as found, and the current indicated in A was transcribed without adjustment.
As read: 2 A
